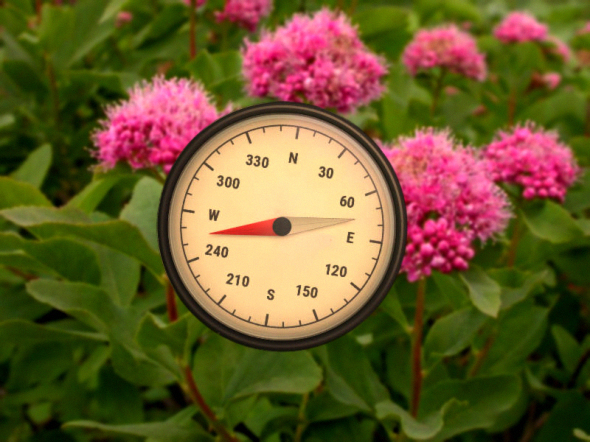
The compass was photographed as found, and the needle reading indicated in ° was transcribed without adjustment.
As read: 255 °
